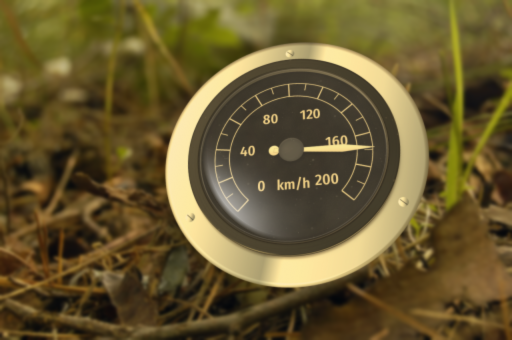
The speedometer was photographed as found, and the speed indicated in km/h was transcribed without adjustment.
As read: 170 km/h
